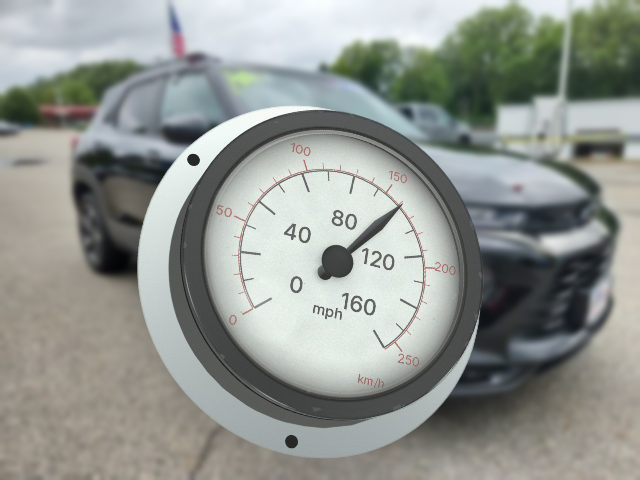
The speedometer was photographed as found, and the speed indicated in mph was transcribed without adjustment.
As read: 100 mph
